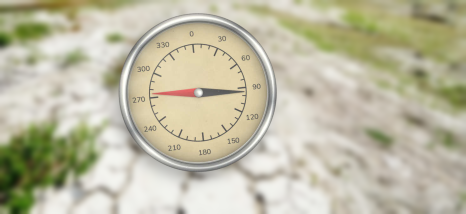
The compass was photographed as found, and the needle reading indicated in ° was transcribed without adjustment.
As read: 275 °
